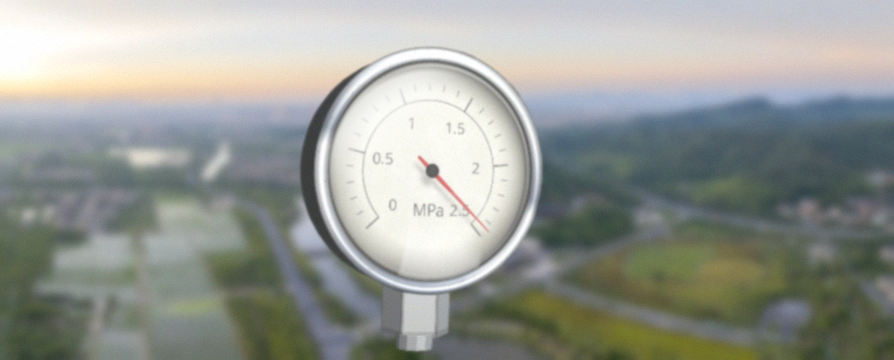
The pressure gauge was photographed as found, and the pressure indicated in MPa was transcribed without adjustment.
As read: 2.45 MPa
